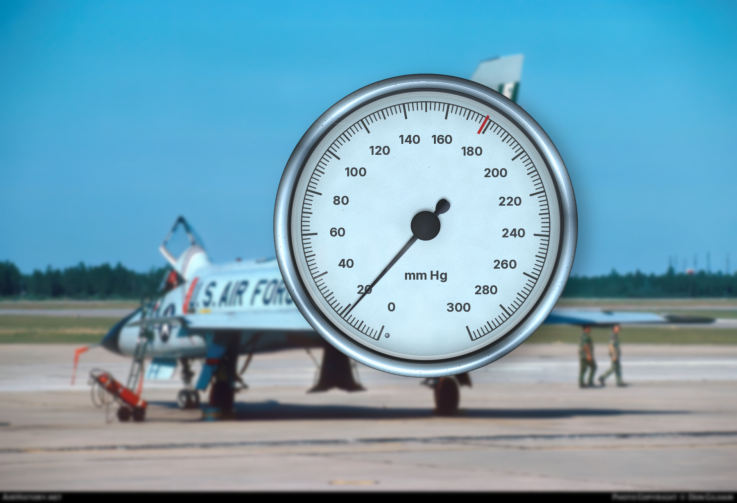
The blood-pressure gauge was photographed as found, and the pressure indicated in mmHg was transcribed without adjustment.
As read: 18 mmHg
